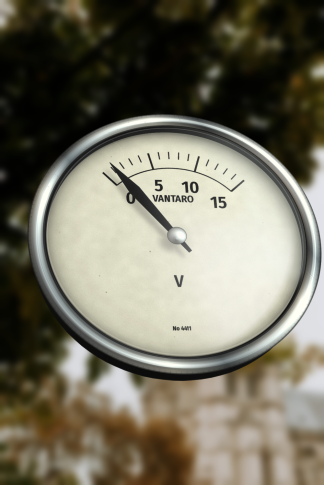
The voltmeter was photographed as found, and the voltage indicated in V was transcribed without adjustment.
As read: 1 V
